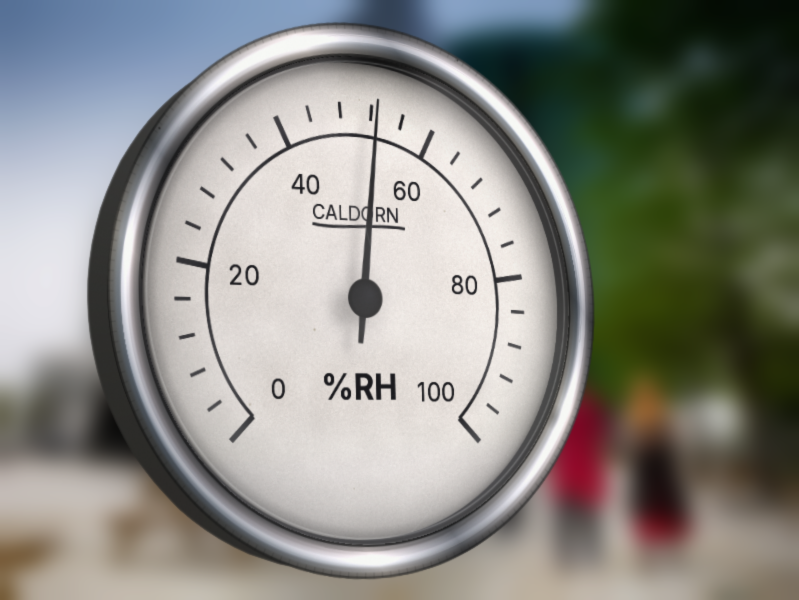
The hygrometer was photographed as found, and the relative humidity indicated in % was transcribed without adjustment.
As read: 52 %
